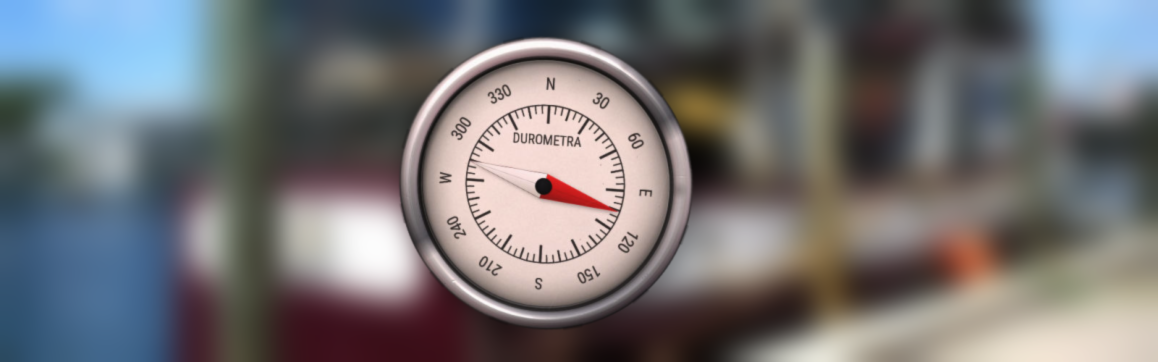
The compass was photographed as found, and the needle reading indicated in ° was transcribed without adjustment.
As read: 105 °
